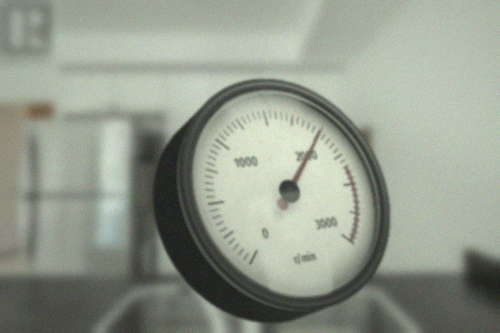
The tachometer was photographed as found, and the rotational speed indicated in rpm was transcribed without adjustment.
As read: 2000 rpm
